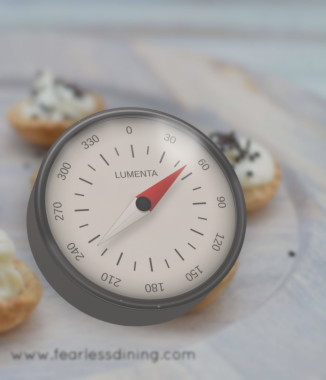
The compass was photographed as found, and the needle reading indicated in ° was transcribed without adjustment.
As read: 52.5 °
